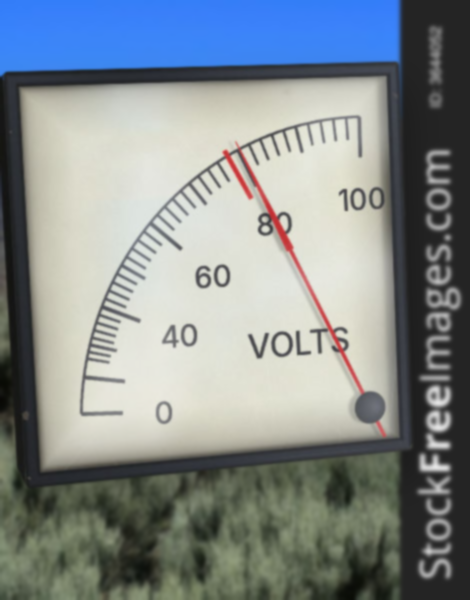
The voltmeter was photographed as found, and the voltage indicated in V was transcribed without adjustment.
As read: 80 V
